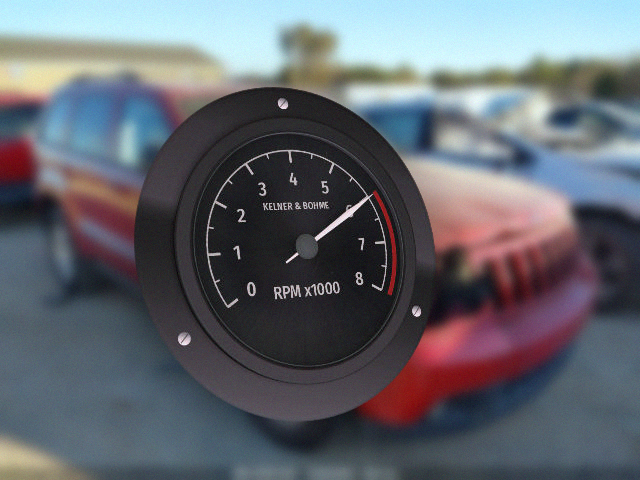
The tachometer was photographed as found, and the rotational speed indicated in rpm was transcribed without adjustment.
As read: 6000 rpm
